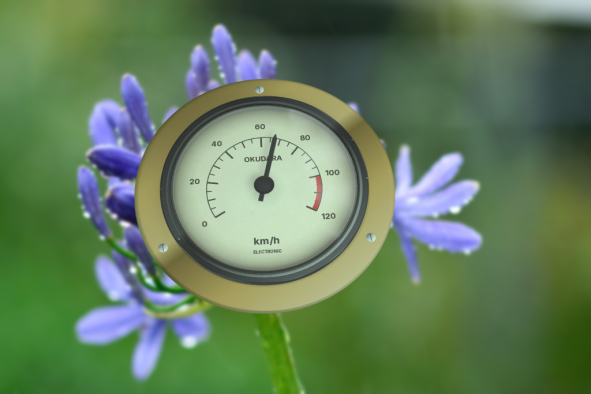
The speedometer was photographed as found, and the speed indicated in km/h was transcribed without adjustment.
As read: 67.5 km/h
